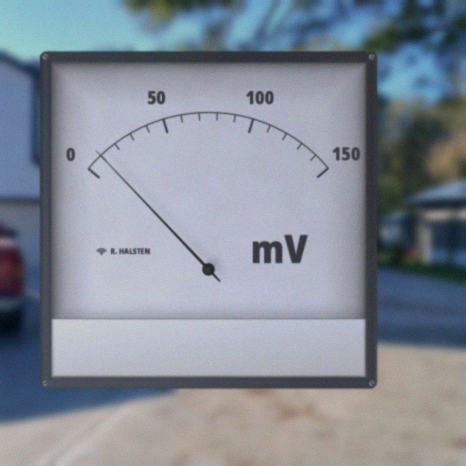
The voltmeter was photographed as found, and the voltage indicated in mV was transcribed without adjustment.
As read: 10 mV
